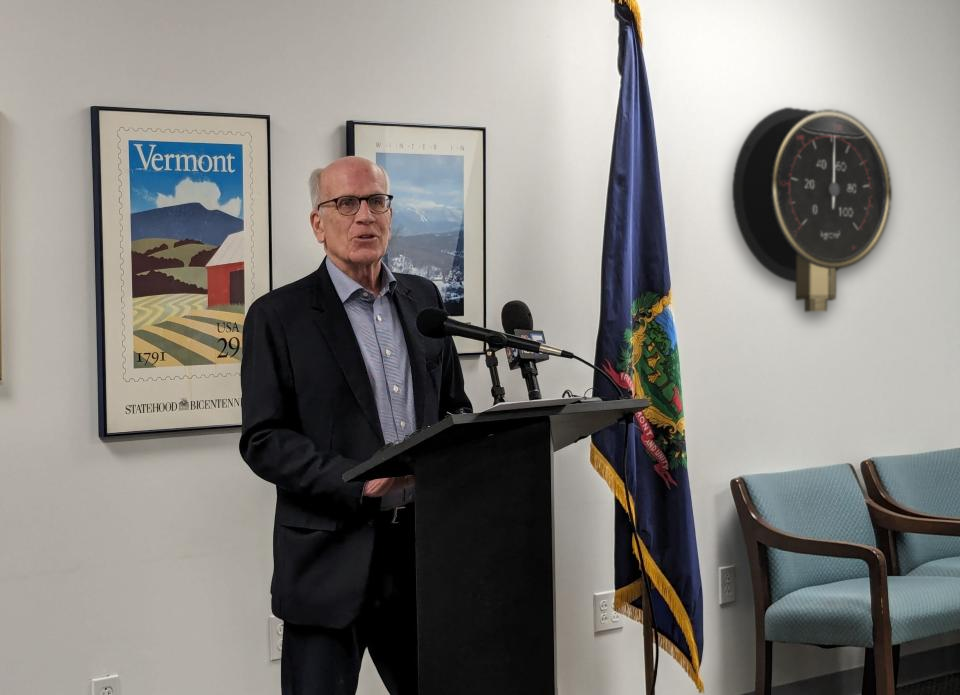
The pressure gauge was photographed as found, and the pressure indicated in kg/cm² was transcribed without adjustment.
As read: 50 kg/cm²
